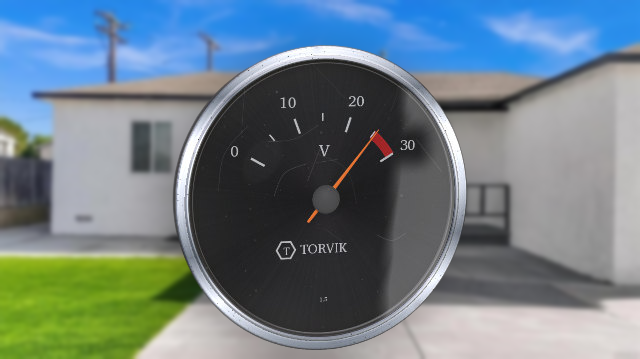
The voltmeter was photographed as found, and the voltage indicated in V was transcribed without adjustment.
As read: 25 V
